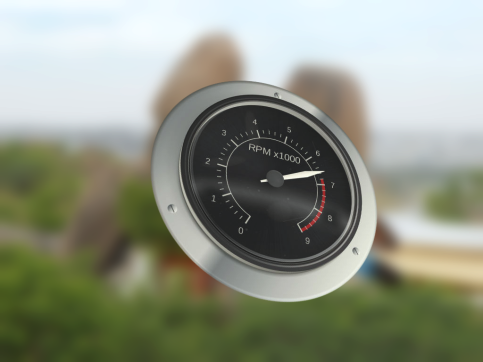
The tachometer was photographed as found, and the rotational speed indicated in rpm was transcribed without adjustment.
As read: 6600 rpm
